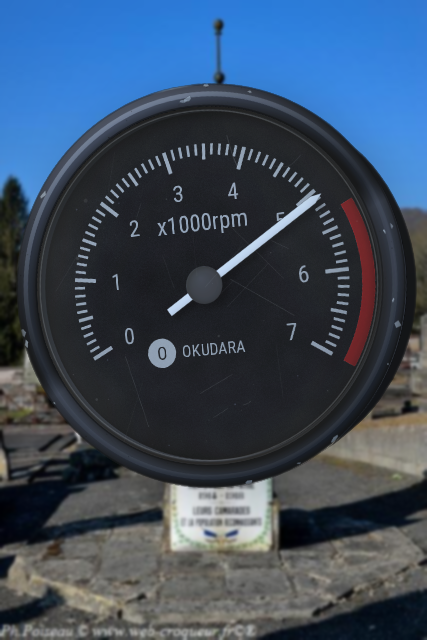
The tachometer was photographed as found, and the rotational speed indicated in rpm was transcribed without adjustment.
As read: 5100 rpm
